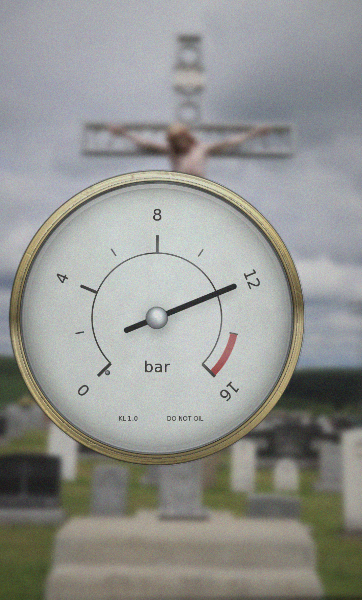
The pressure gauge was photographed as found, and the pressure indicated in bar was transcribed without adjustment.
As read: 12 bar
